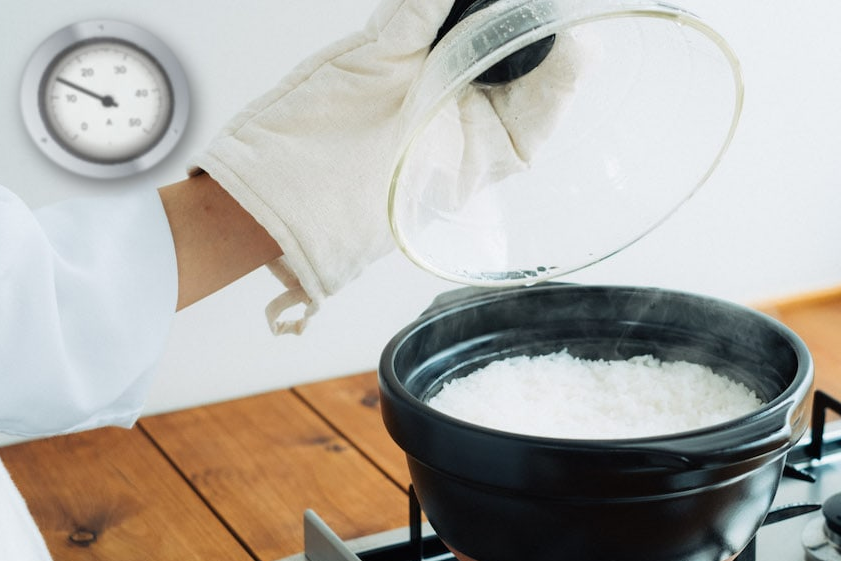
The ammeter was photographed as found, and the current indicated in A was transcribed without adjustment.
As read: 14 A
